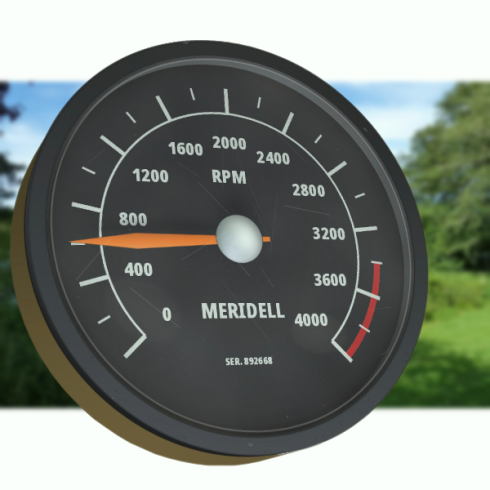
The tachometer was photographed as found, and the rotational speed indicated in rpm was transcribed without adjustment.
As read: 600 rpm
